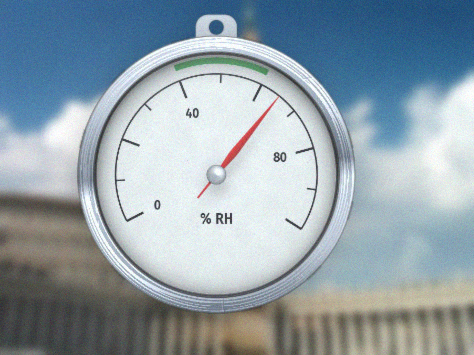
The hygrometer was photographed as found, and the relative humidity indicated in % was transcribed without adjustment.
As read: 65 %
